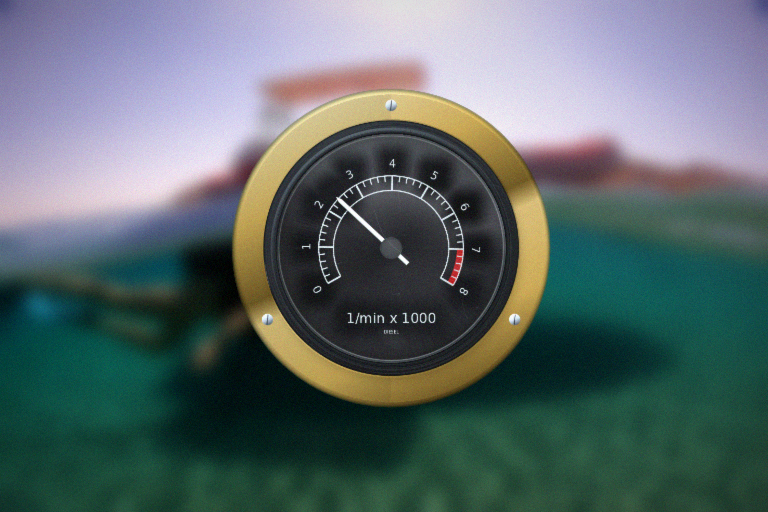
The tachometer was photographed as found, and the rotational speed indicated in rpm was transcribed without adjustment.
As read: 2400 rpm
